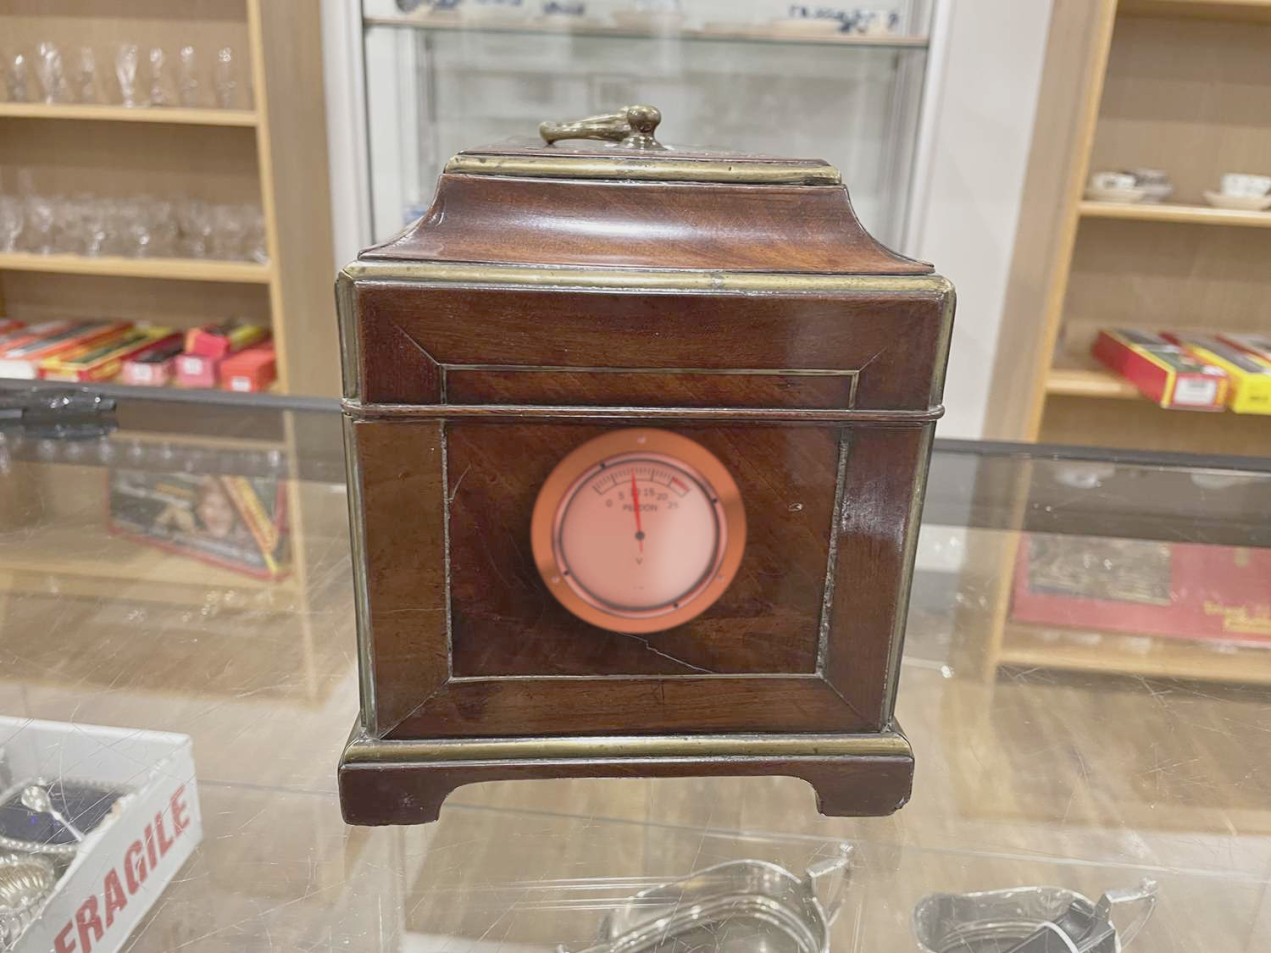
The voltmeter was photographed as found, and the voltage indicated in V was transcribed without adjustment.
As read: 10 V
